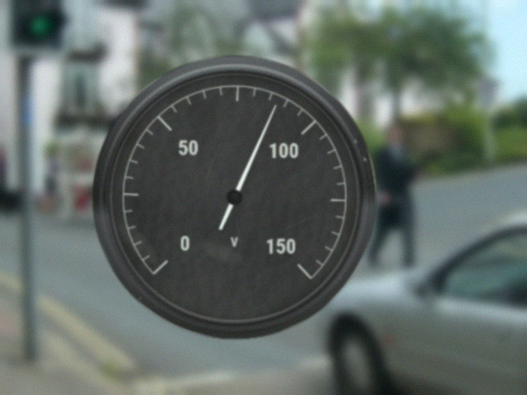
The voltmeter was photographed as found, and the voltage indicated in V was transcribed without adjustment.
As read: 87.5 V
